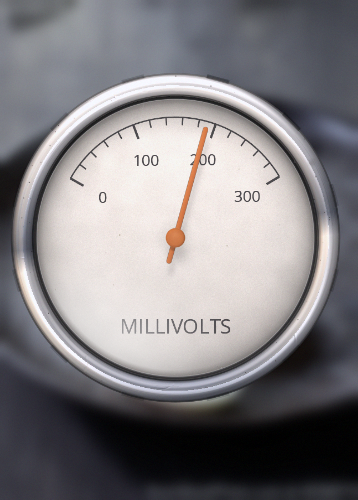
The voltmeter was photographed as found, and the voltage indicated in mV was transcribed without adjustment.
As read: 190 mV
